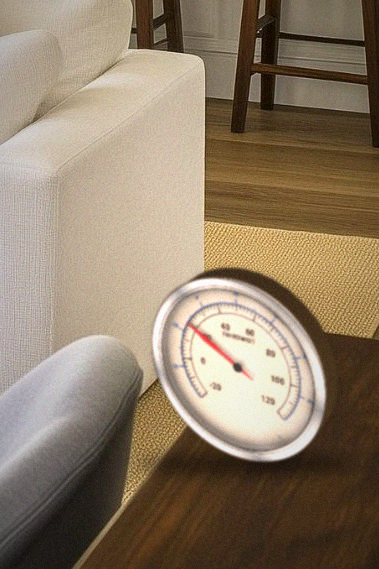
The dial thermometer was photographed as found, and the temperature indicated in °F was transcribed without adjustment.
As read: 20 °F
